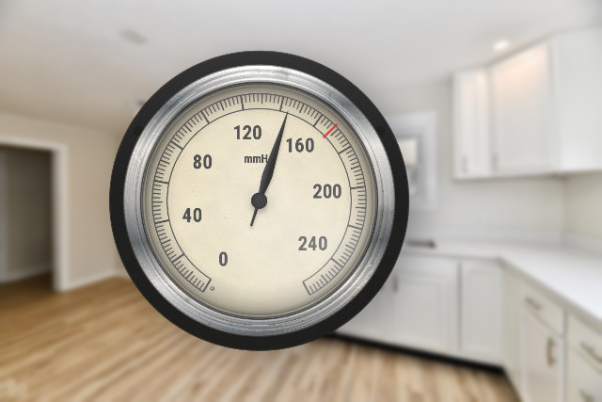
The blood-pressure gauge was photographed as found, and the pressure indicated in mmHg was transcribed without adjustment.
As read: 144 mmHg
